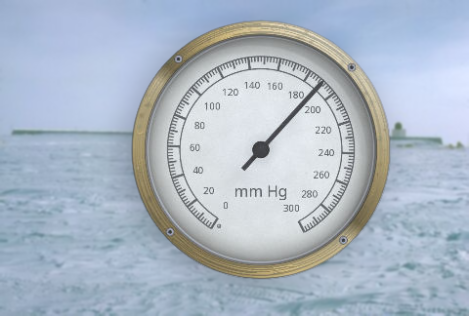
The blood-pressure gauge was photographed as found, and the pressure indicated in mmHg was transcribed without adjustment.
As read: 190 mmHg
